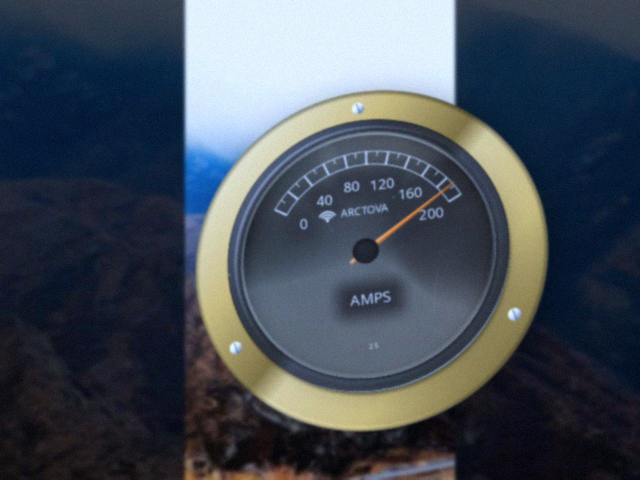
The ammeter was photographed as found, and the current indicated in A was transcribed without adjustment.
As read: 190 A
